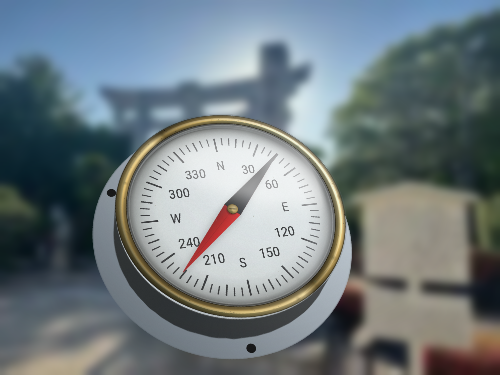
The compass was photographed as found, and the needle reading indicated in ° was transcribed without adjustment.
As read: 225 °
